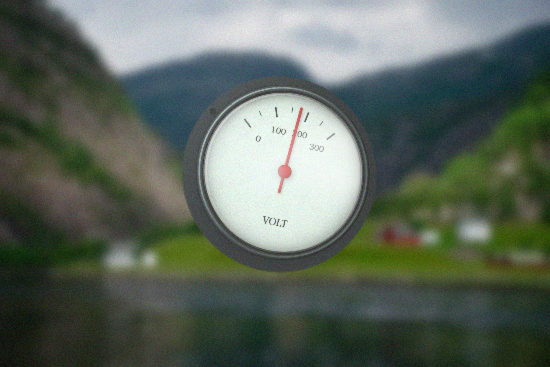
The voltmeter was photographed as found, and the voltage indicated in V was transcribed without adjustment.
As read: 175 V
